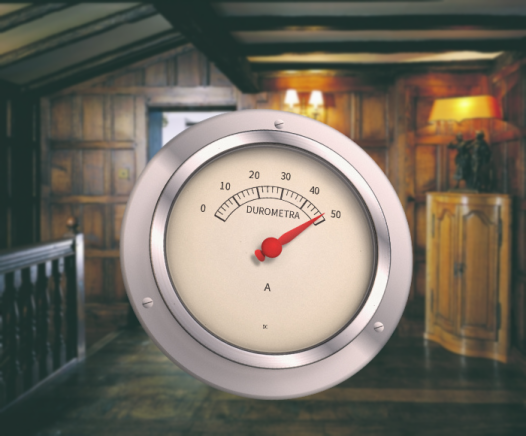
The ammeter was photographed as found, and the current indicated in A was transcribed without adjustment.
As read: 48 A
